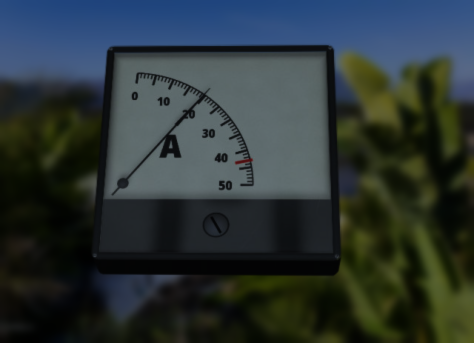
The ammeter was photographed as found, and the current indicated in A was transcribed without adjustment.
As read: 20 A
